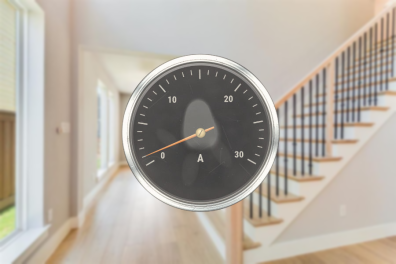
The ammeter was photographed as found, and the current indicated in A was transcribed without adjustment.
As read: 1 A
